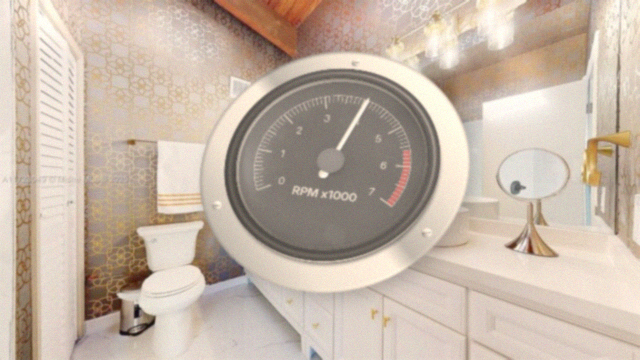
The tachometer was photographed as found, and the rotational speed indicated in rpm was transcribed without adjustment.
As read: 4000 rpm
